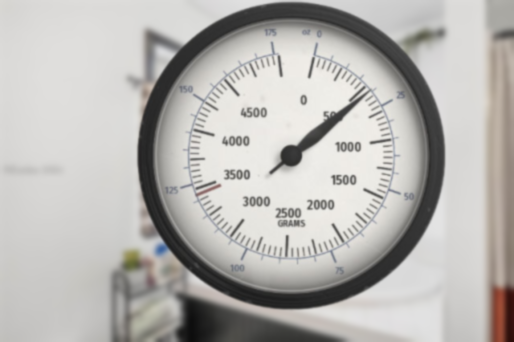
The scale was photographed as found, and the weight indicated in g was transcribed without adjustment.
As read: 550 g
